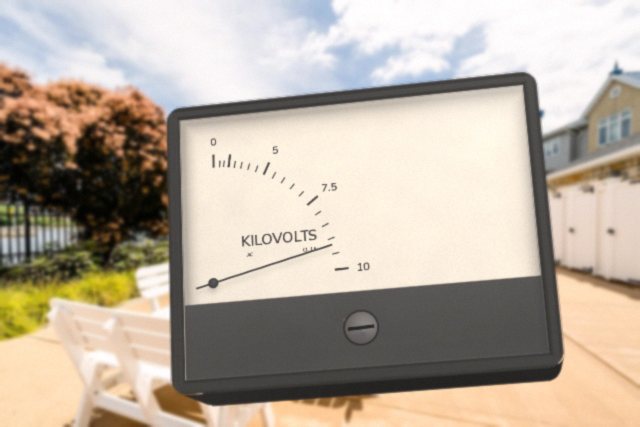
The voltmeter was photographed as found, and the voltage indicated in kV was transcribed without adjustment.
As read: 9.25 kV
